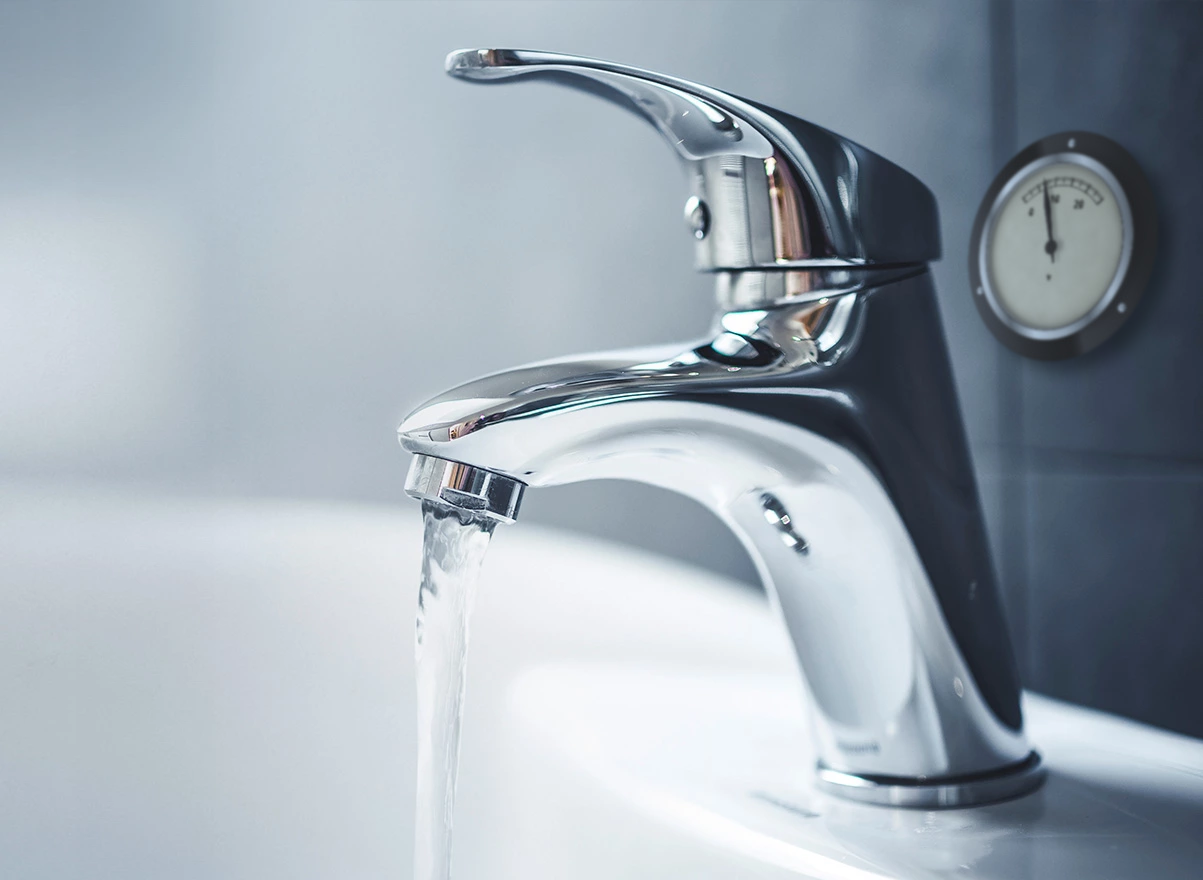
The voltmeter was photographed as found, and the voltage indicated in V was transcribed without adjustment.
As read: 7.5 V
